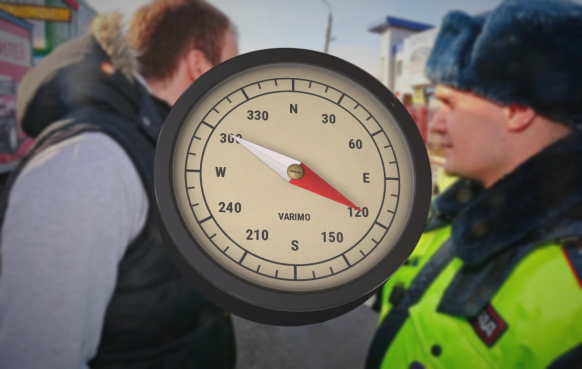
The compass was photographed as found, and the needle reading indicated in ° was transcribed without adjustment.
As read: 120 °
